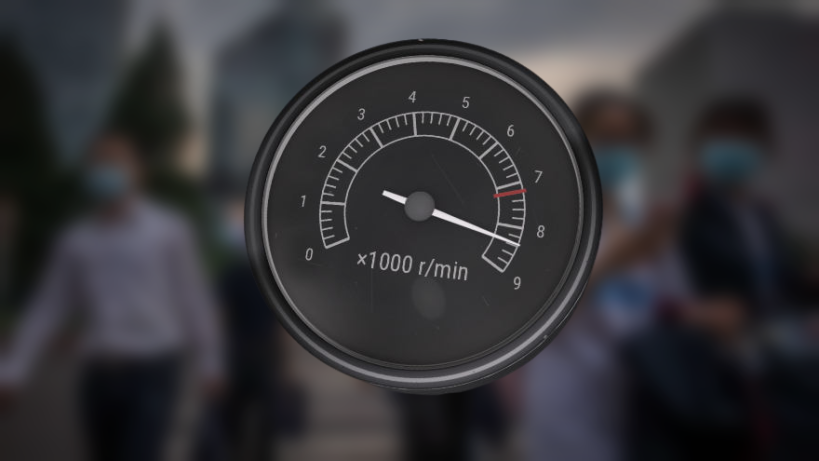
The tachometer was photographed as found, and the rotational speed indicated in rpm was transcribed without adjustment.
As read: 8400 rpm
